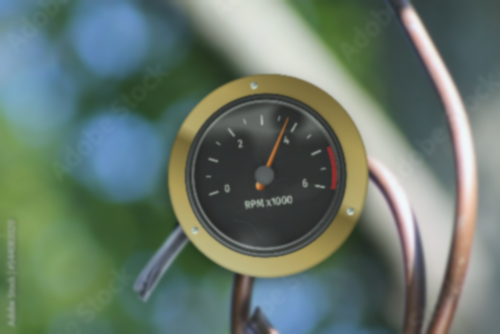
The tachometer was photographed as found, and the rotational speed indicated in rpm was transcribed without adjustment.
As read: 3750 rpm
